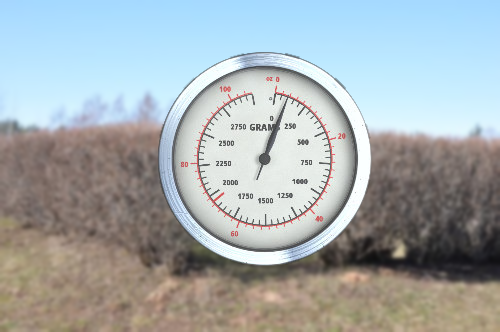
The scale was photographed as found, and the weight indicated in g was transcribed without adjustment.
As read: 100 g
